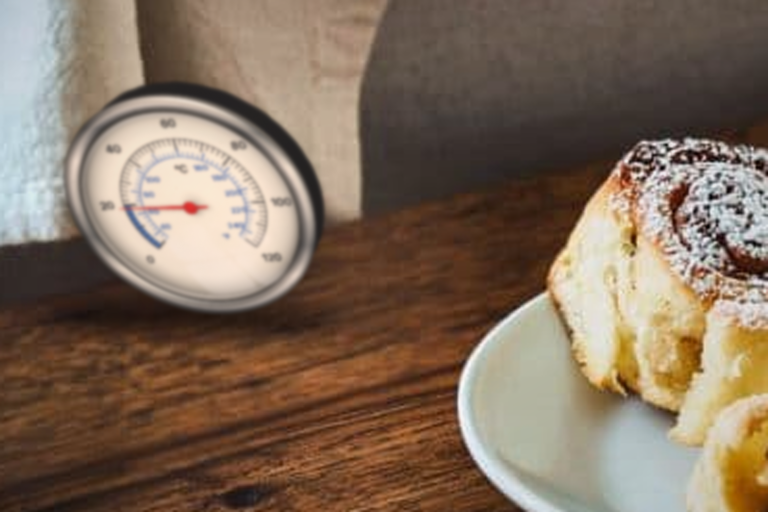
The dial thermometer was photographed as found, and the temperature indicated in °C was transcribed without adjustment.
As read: 20 °C
